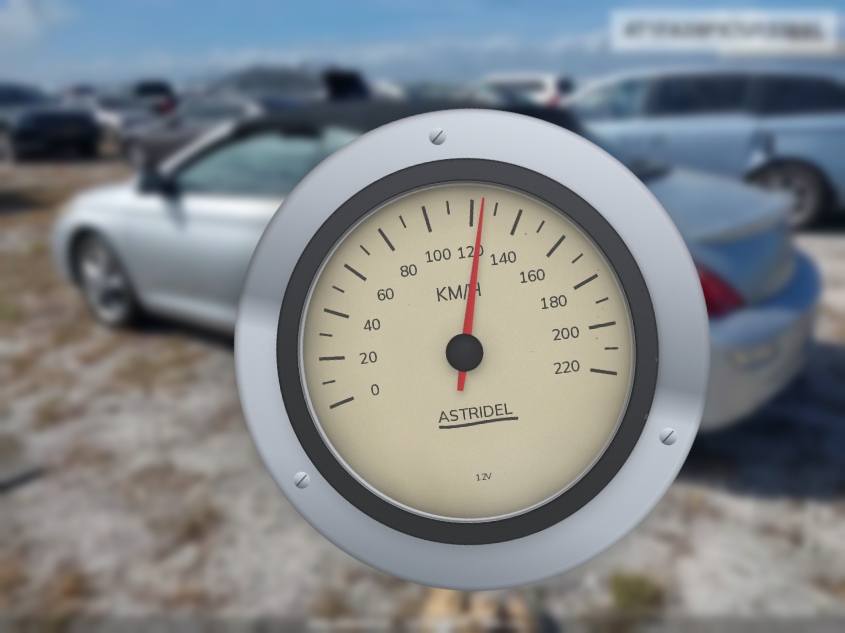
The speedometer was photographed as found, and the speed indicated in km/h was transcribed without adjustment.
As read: 125 km/h
